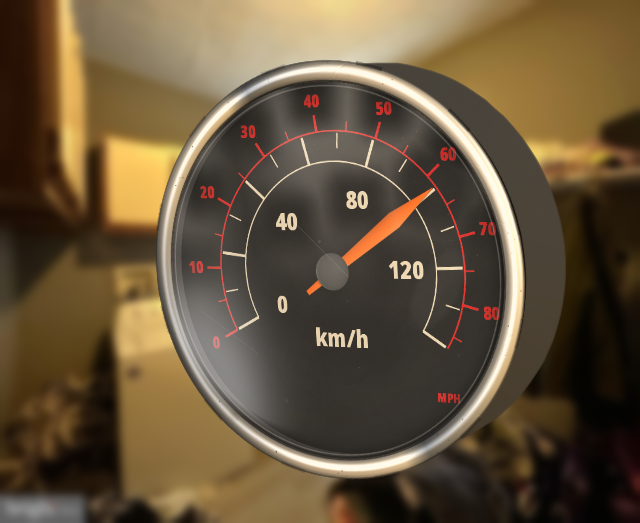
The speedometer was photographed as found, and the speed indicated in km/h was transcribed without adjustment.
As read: 100 km/h
